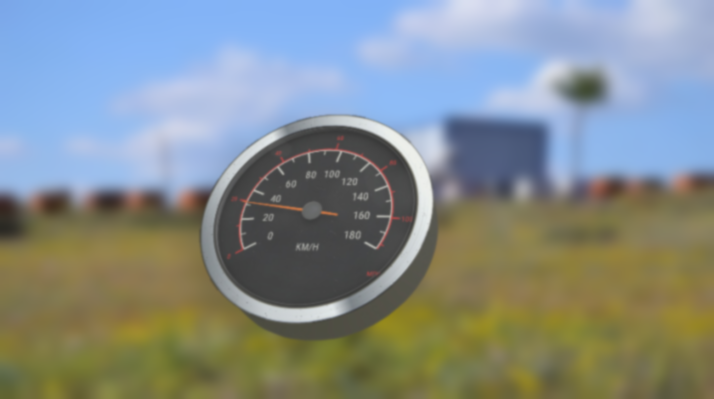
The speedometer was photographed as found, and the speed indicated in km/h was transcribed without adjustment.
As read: 30 km/h
